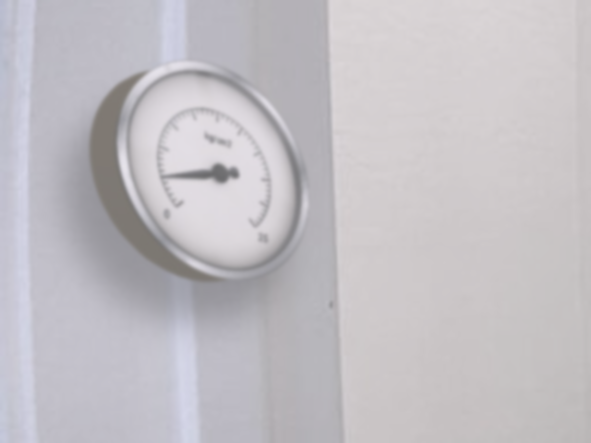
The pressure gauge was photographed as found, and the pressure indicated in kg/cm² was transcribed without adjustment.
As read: 2.5 kg/cm²
